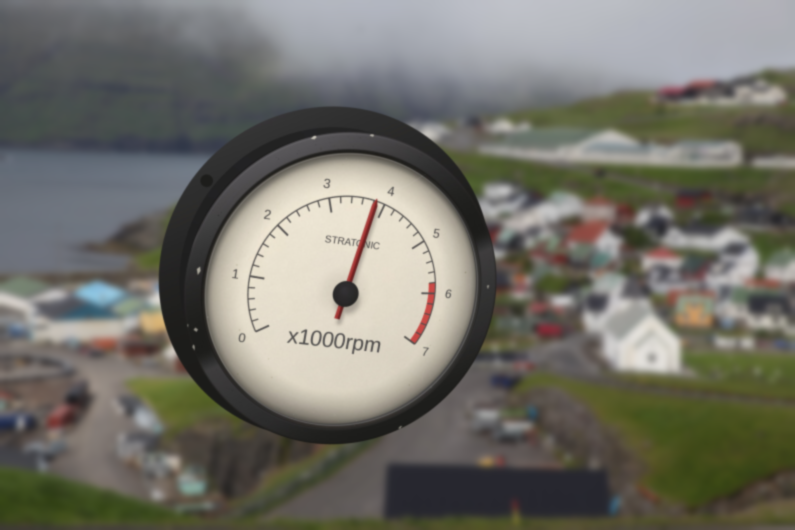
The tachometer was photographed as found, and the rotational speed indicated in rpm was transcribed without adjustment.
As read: 3800 rpm
